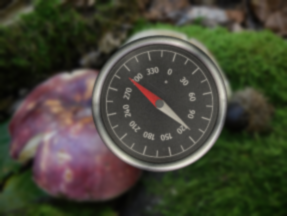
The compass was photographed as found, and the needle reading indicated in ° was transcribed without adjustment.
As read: 292.5 °
